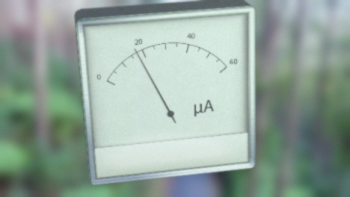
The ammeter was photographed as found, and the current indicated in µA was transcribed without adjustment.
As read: 17.5 µA
